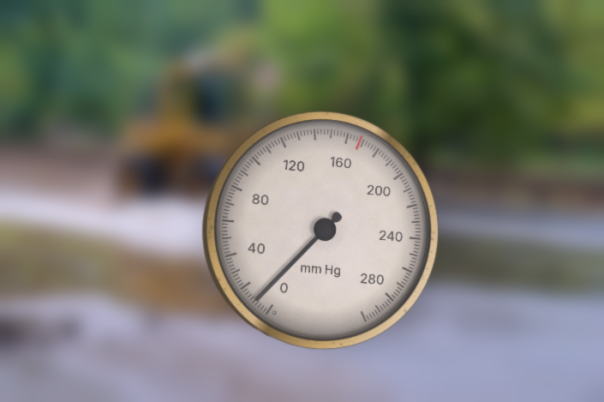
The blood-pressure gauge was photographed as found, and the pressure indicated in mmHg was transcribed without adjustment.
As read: 10 mmHg
